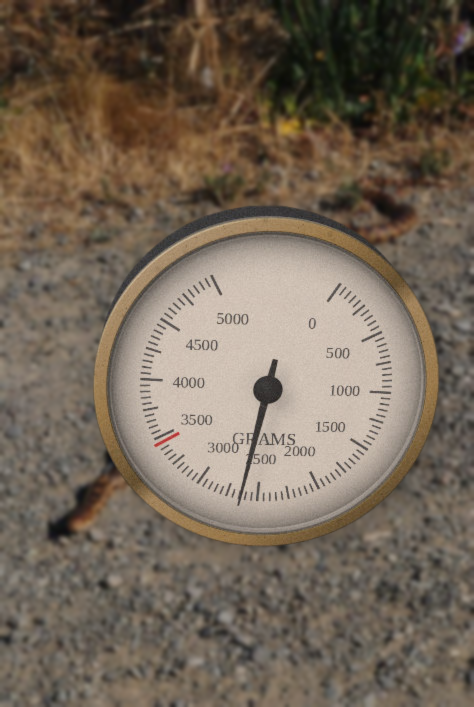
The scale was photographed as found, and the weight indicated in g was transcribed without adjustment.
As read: 2650 g
